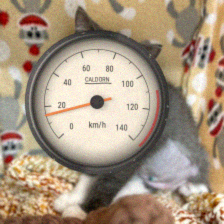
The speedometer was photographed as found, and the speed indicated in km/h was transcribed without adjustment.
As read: 15 km/h
